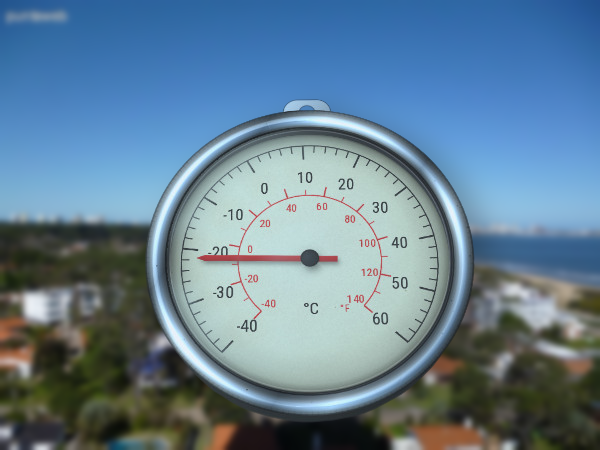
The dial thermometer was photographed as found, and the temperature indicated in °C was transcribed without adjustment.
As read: -22 °C
